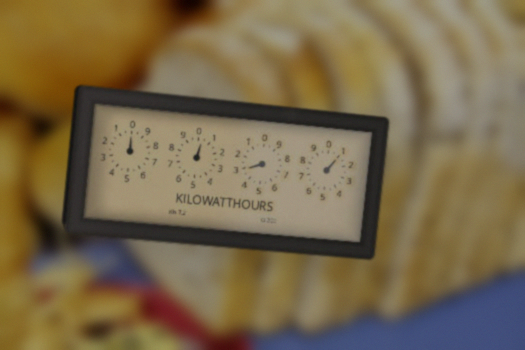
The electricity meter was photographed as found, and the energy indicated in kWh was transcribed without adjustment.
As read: 31 kWh
